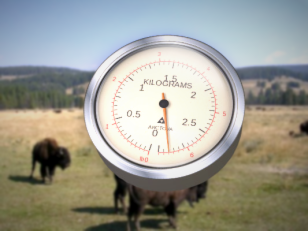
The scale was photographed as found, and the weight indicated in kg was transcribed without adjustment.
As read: 2.9 kg
